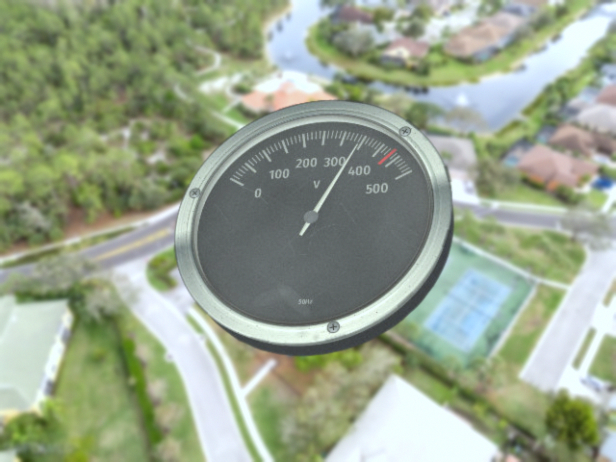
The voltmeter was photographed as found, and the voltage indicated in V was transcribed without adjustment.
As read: 350 V
